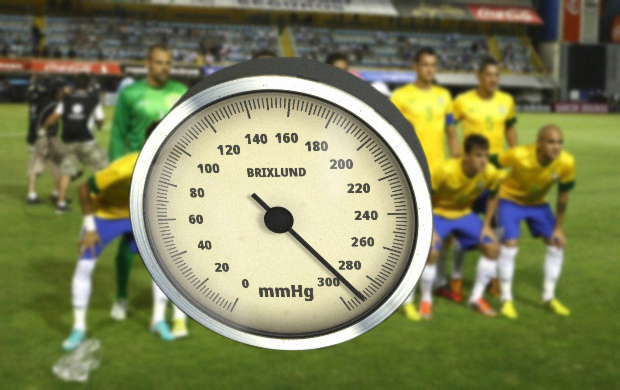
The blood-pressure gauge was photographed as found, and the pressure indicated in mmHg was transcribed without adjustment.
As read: 290 mmHg
